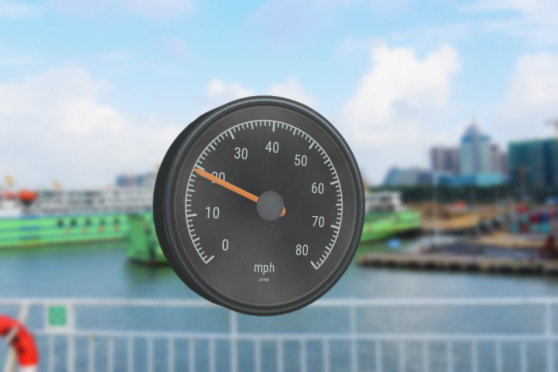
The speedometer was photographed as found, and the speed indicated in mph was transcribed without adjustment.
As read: 19 mph
